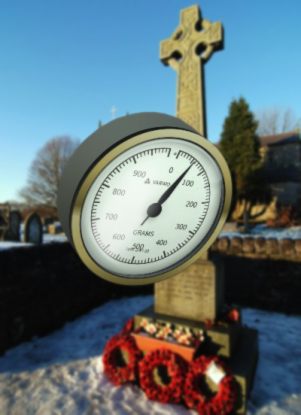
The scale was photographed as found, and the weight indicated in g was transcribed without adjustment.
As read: 50 g
